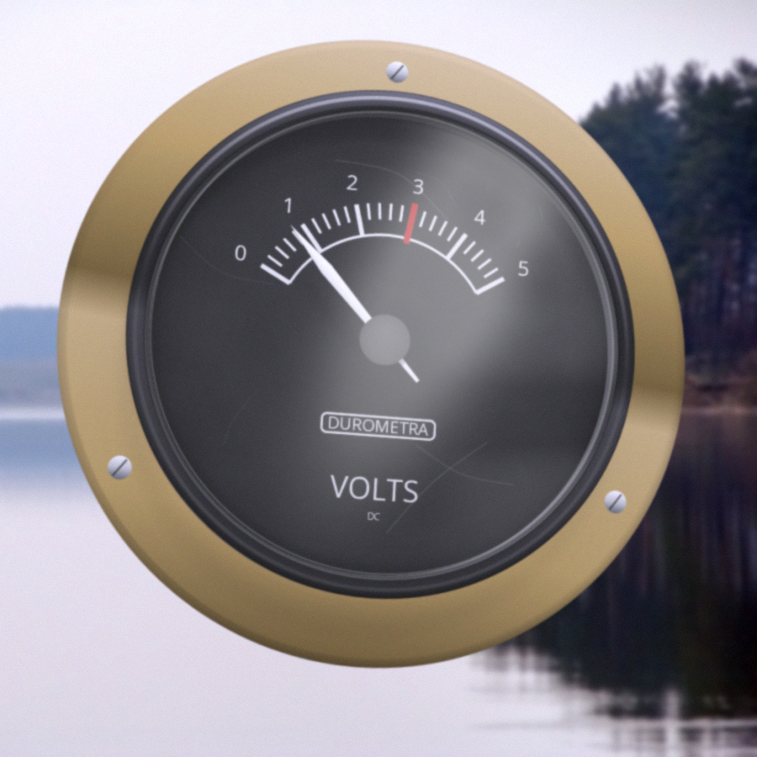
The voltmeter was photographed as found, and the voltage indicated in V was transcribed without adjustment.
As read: 0.8 V
